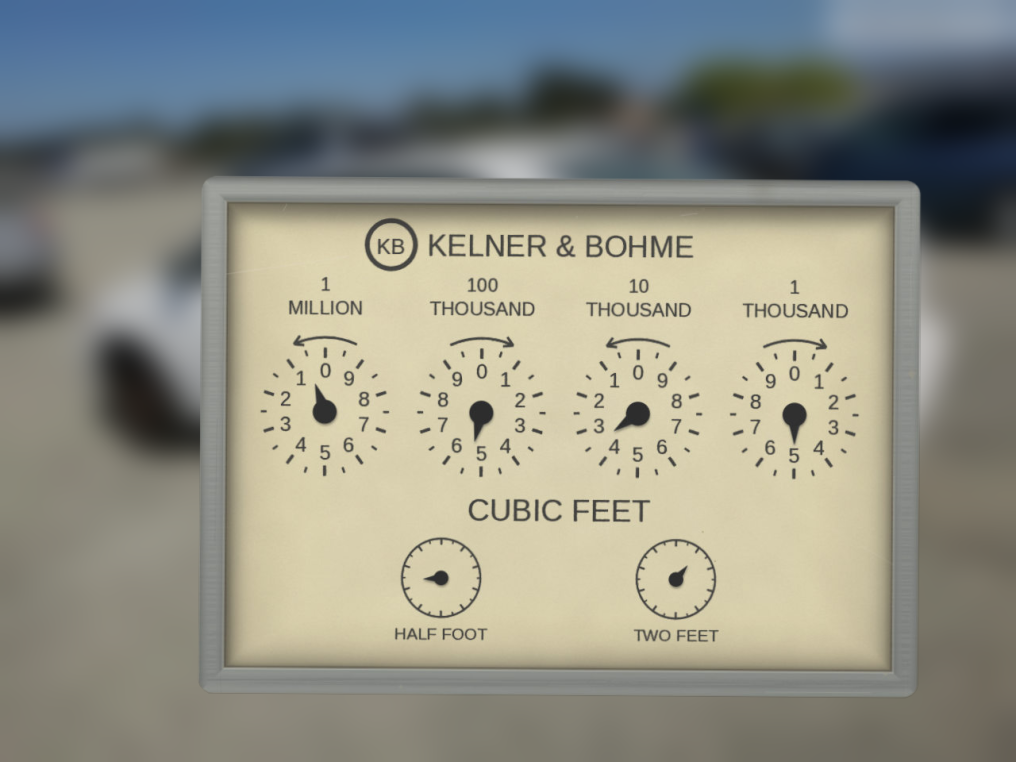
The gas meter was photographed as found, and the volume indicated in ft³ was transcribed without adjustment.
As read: 53500 ft³
